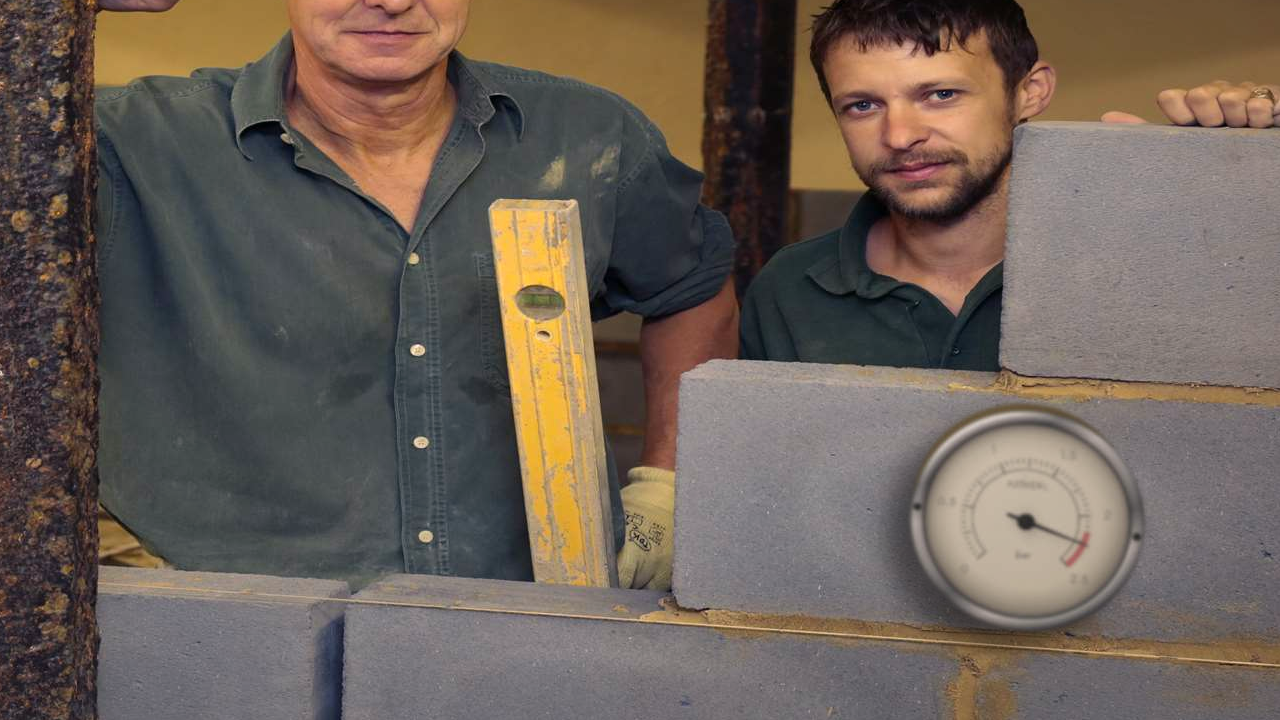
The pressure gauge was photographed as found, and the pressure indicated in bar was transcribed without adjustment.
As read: 2.25 bar
